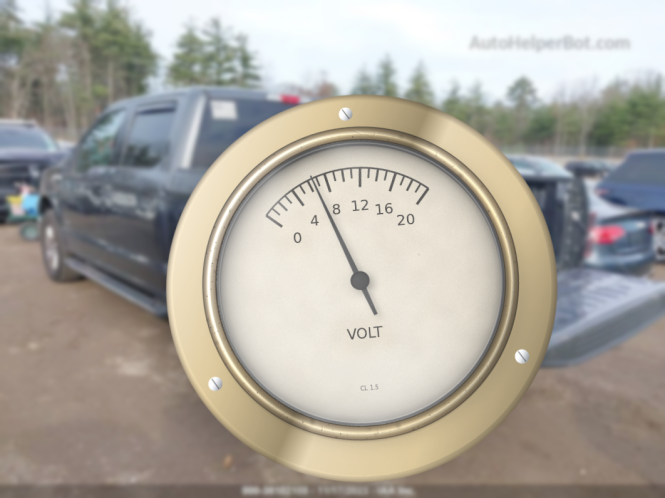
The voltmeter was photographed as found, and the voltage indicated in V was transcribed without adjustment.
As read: 6.5 V
